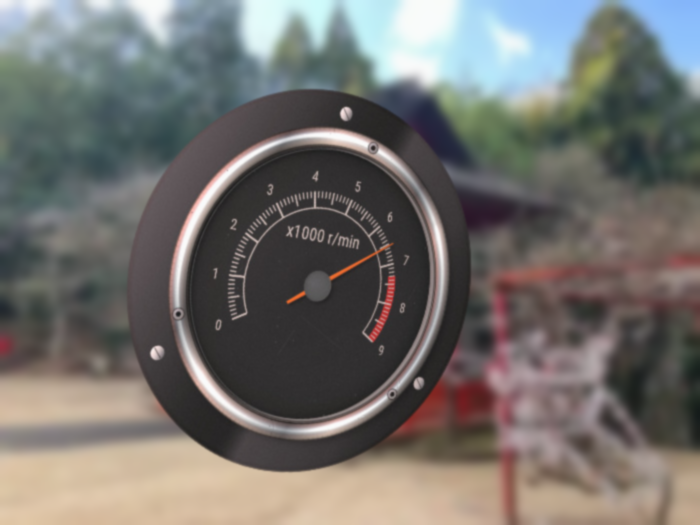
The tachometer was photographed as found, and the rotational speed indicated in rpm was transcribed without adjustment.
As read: 6500 rpm
